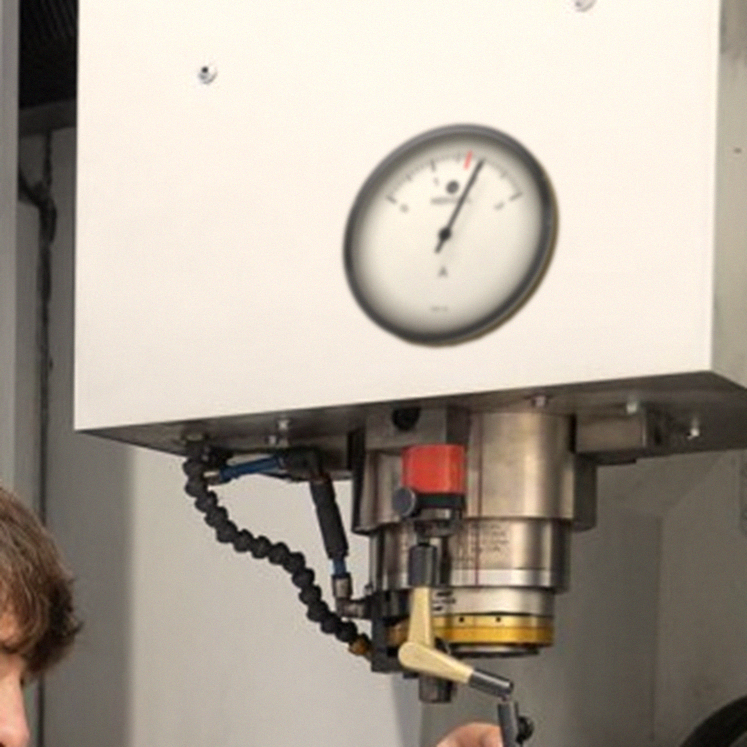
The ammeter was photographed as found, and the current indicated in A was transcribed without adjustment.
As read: 2 A
